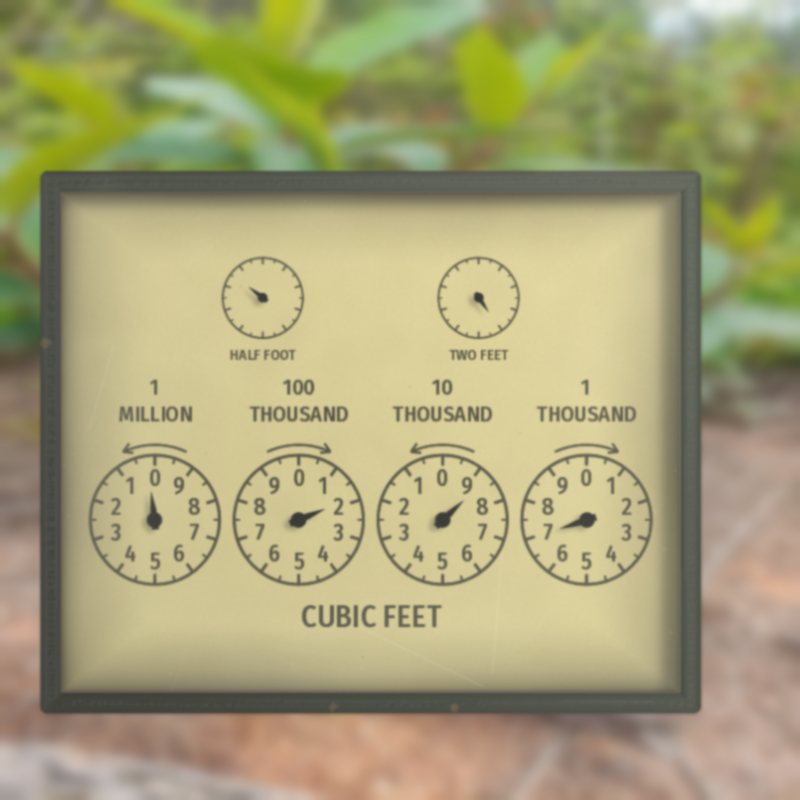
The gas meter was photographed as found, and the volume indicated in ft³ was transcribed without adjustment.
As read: 18700 ft³
